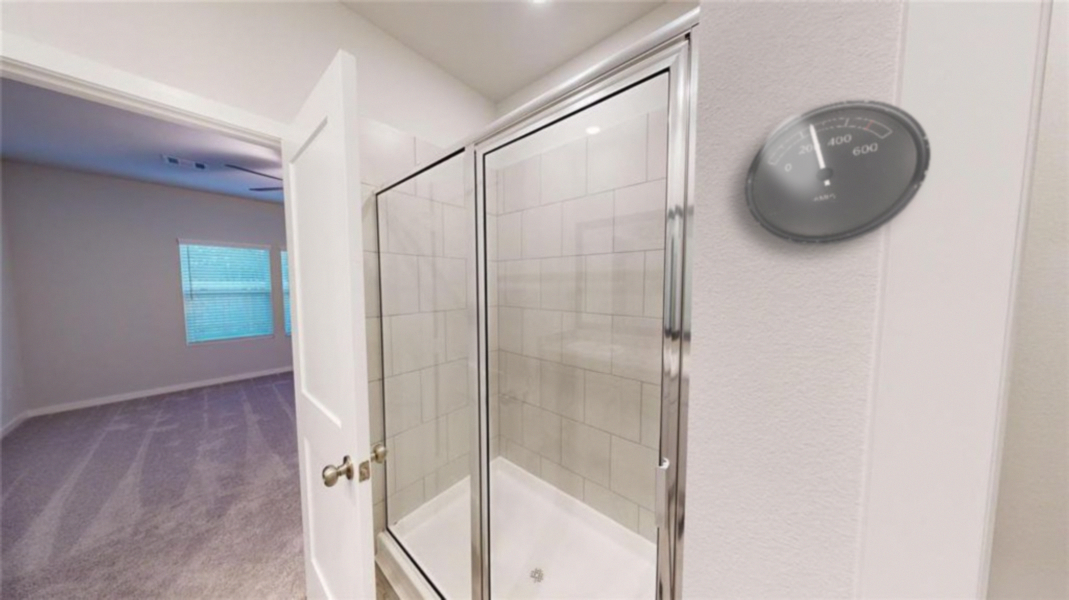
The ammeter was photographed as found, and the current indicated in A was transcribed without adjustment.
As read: 250 A
